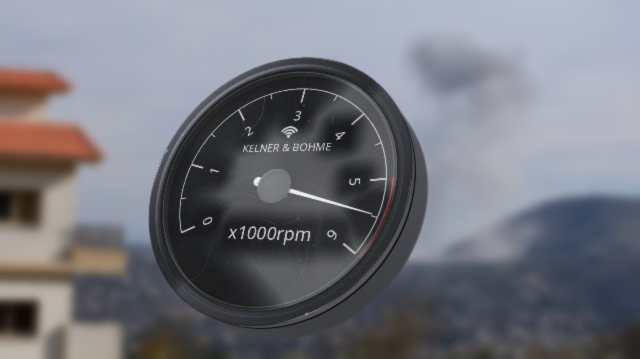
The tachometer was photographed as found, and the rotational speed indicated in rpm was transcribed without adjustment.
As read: 5500 rpm
